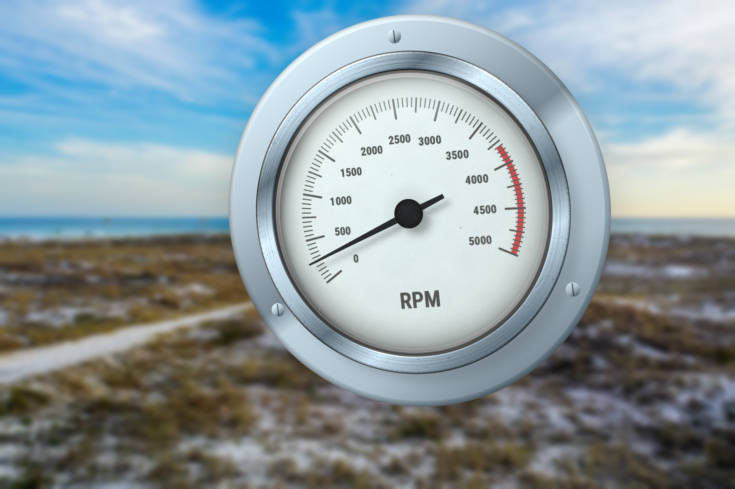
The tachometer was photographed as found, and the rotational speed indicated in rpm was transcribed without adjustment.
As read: 250 rpm
